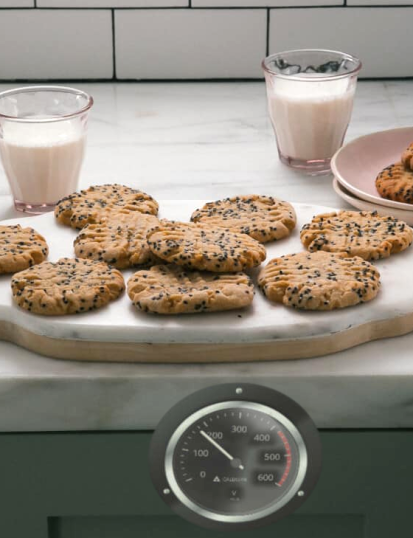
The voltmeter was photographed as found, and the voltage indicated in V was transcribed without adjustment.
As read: 180 V
